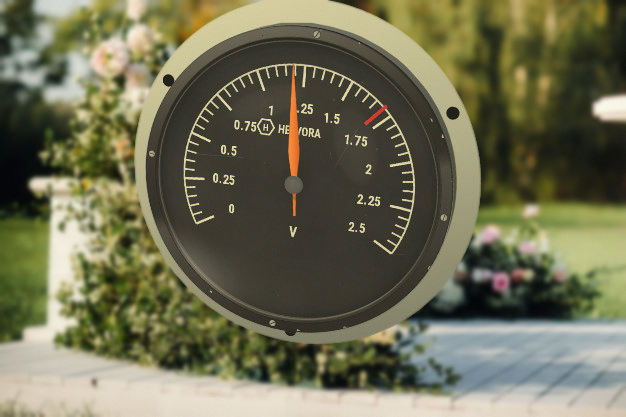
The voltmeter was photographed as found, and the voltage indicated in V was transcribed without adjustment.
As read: 1.2 V
